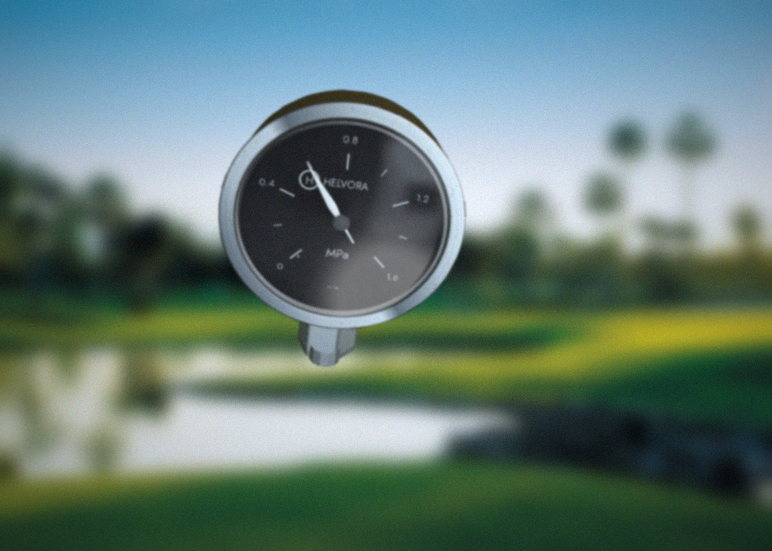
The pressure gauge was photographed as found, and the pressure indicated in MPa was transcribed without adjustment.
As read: 0.6 MPa
